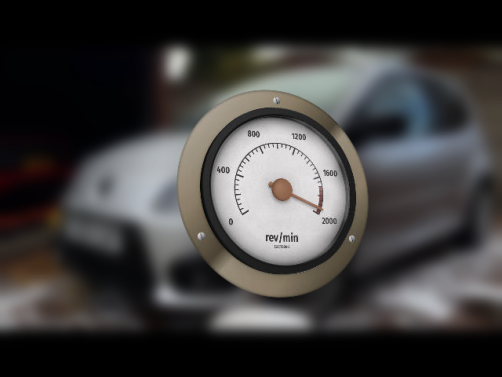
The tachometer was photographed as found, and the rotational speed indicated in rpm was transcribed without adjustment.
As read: 1950 rpm
